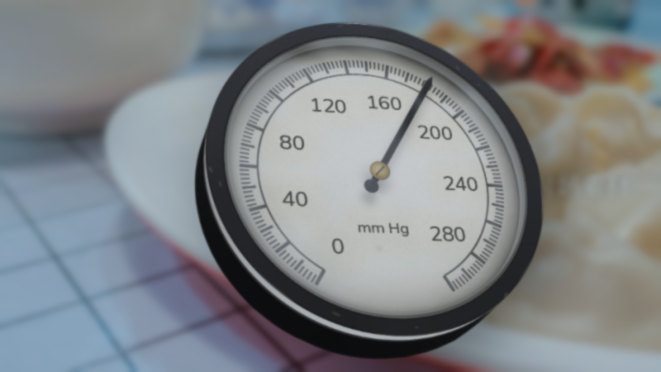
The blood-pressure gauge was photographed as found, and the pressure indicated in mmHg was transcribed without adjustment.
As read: 180 mmHg
